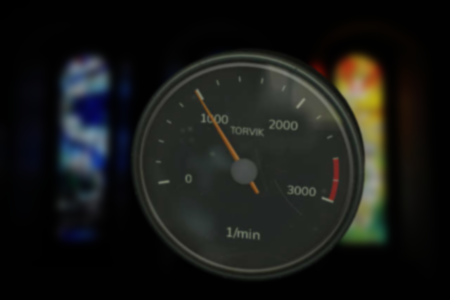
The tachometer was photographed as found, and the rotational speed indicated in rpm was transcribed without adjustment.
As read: 1000 rpm
